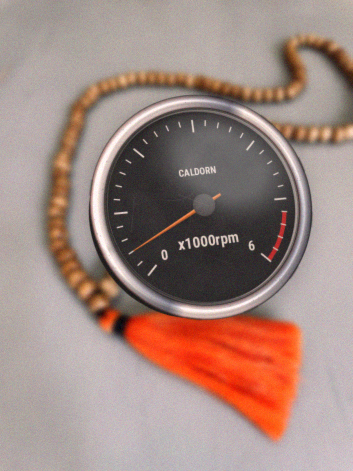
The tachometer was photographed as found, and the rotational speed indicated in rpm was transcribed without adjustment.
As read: 400 rpm
